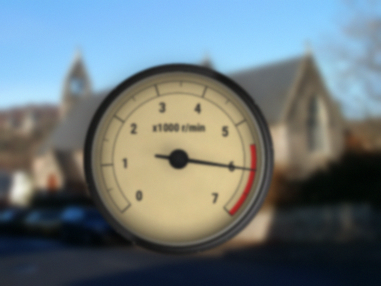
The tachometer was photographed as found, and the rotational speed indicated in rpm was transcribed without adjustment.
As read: 6000 rpm
